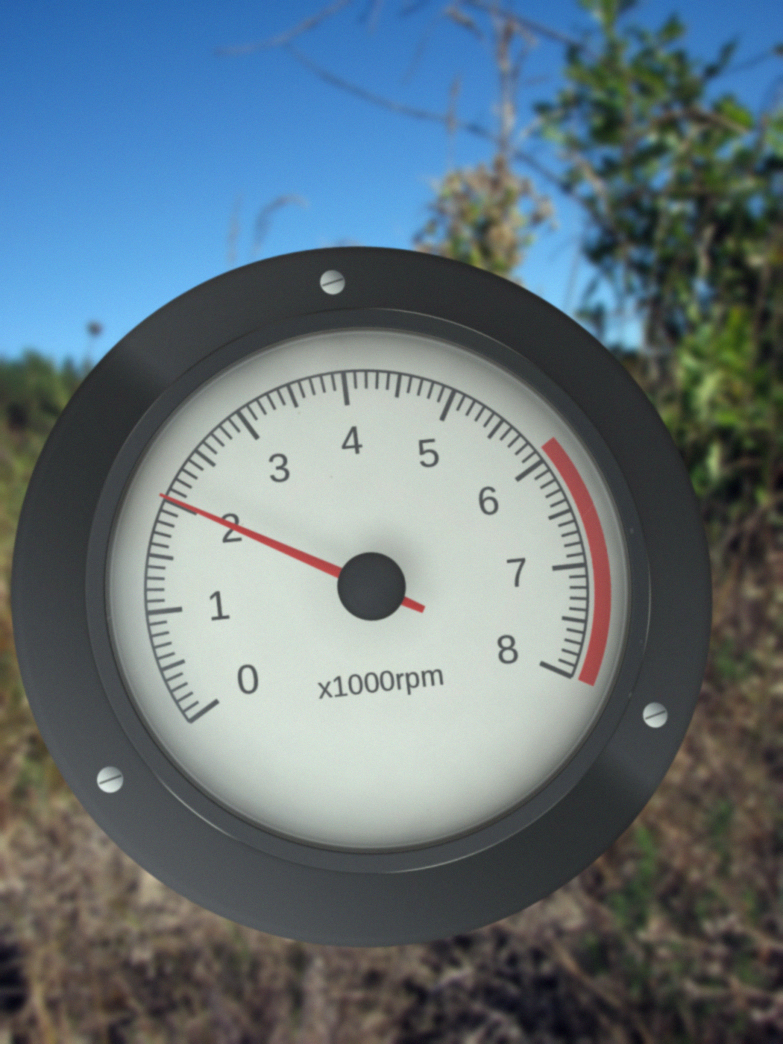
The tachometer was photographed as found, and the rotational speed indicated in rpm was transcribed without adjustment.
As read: 2000 rpm
